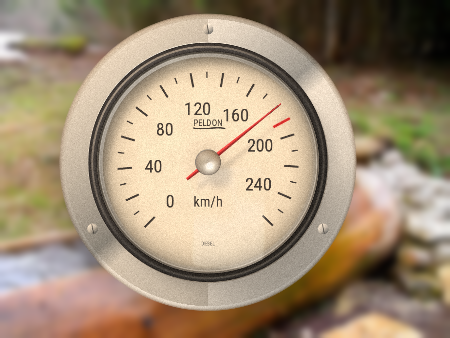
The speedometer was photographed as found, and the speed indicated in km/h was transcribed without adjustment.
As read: 180 km/h
